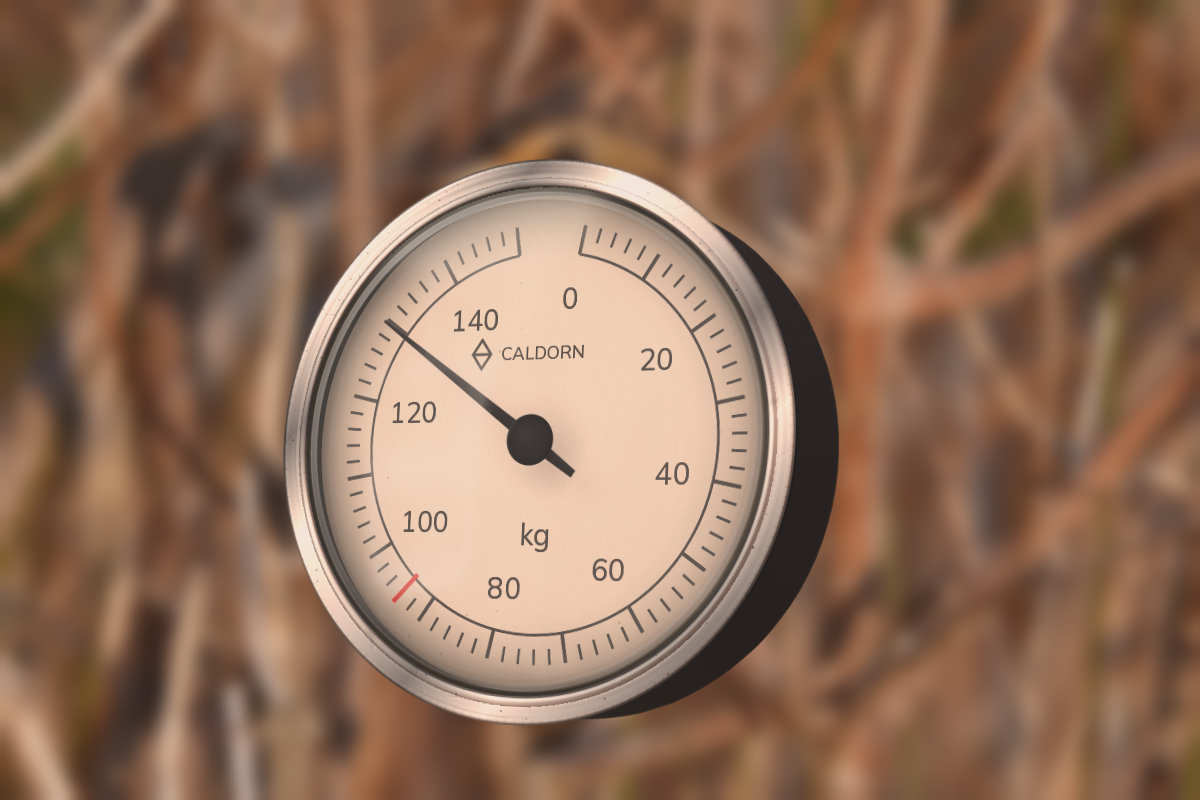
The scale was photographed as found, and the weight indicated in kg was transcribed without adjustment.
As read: 130 kg
